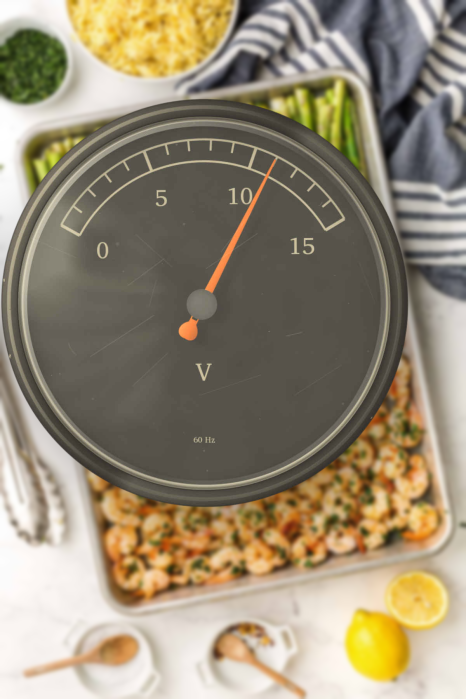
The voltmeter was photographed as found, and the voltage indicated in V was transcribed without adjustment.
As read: 11 V
